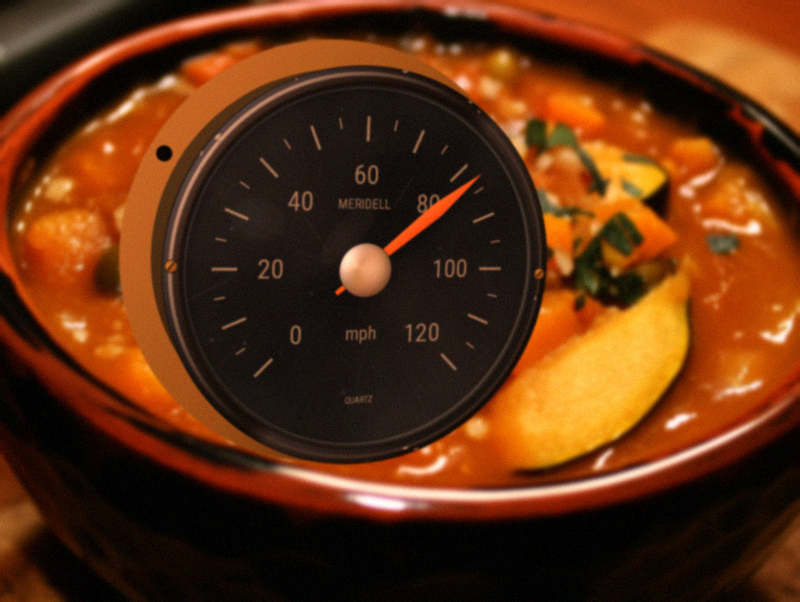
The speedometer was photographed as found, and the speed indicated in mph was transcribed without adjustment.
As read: 82.5 mph
